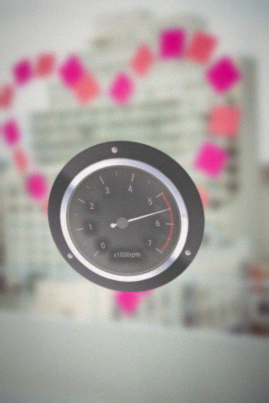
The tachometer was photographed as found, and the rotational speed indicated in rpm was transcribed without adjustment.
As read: 5500 rpm
